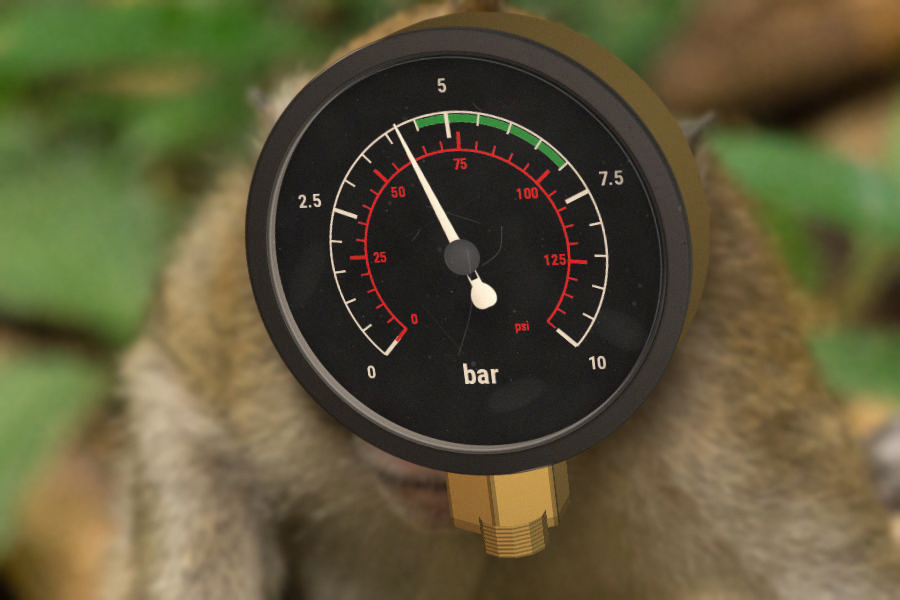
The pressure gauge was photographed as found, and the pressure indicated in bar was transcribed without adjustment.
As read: 4.25 bar
